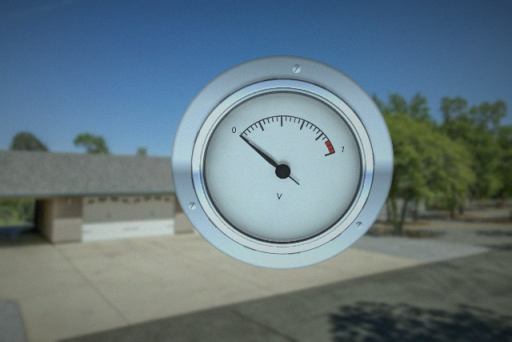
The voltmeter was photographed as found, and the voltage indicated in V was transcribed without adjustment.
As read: 0 V
